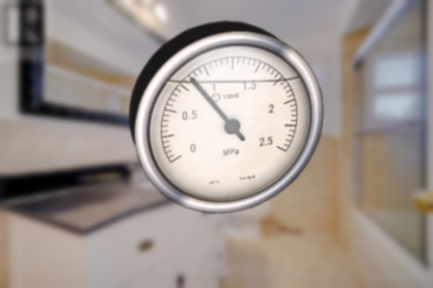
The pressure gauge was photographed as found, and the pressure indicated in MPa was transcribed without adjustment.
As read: 0.85 MPa
